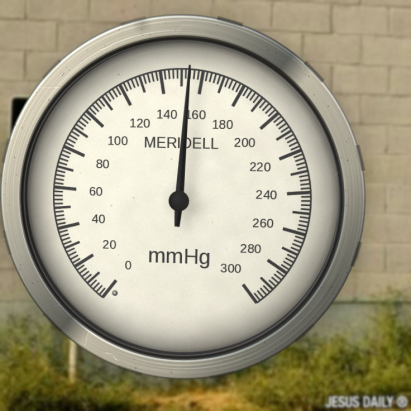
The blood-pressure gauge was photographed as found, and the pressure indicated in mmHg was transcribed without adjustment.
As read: 154 mmHg
